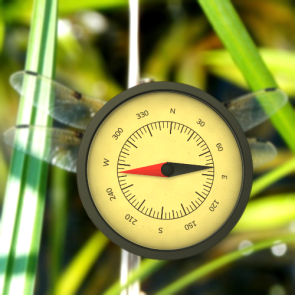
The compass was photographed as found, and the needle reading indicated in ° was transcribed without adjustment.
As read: 260 °
